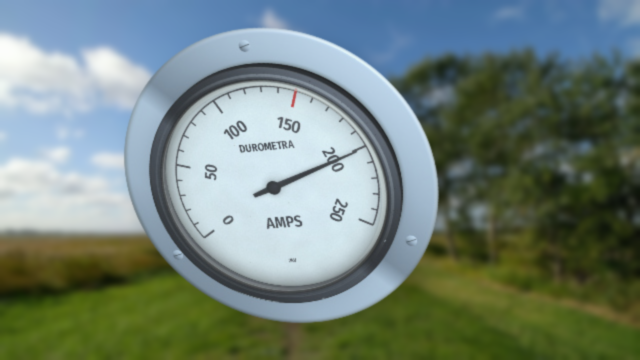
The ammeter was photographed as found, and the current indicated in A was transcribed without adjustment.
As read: 200 A
